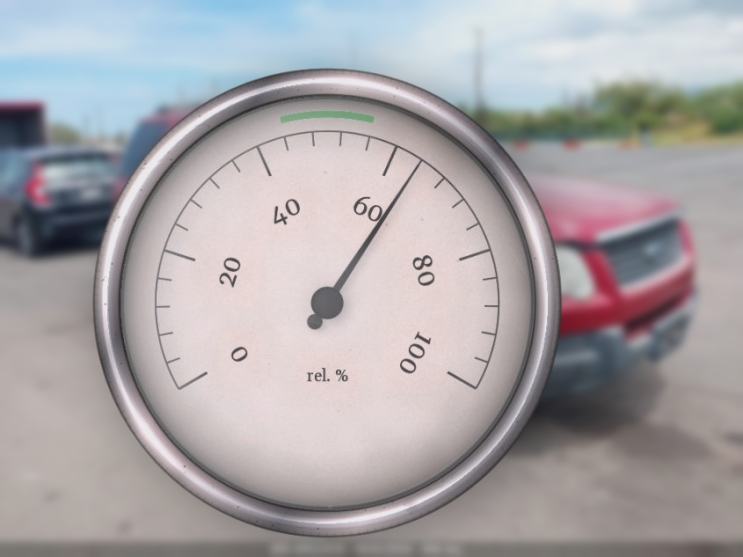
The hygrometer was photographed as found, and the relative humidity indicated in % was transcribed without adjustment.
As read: 64 %
